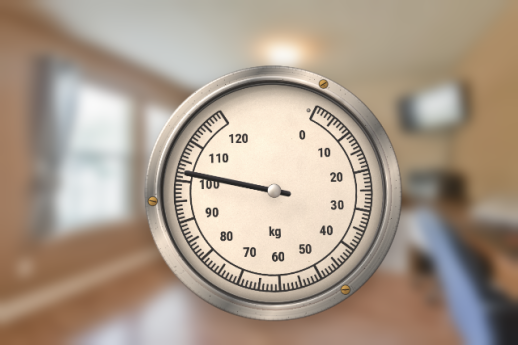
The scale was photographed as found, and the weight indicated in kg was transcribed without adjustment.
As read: 102 kg
